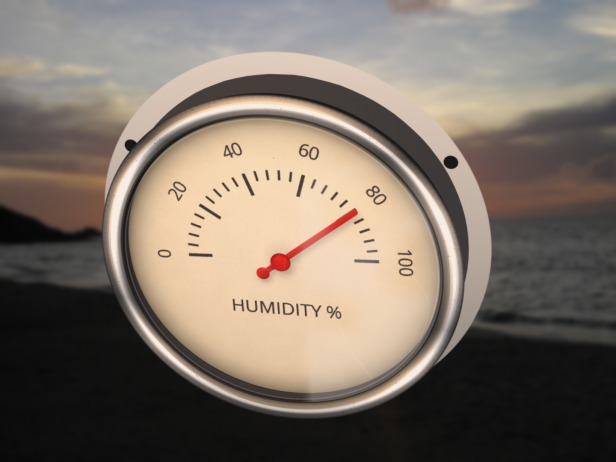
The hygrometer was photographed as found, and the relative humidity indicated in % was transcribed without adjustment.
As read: 80 %
